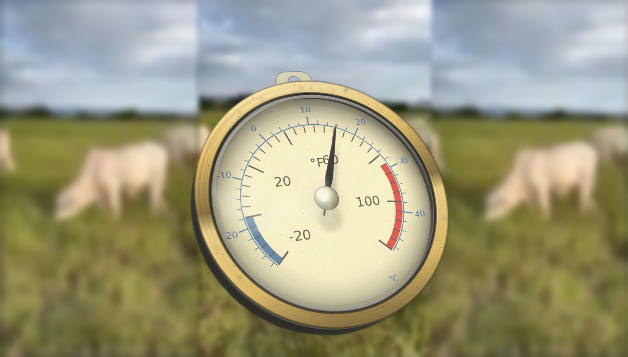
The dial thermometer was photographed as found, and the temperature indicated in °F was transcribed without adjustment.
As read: 60 °F
